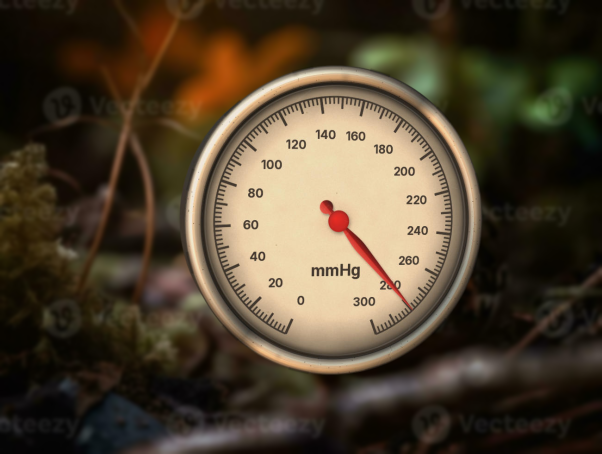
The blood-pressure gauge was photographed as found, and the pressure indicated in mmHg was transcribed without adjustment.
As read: 280 mmHg
